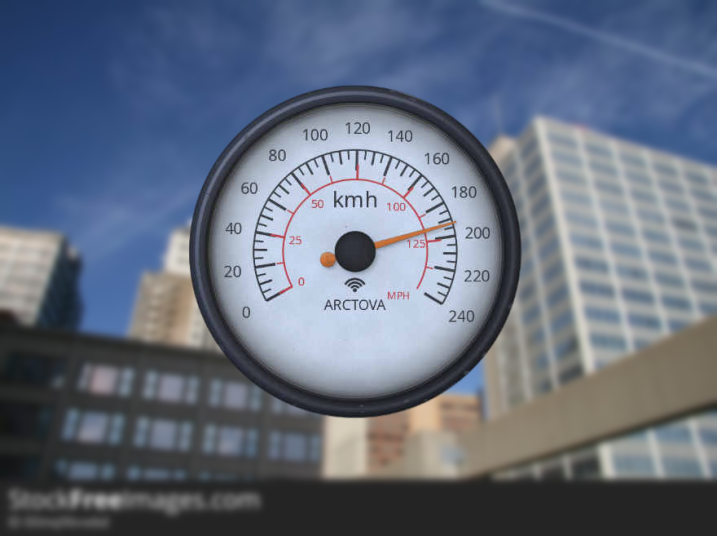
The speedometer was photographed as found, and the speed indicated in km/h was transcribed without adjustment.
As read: 192.5 km/h
